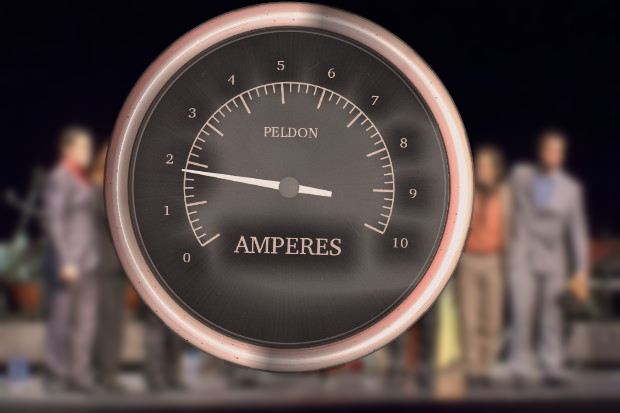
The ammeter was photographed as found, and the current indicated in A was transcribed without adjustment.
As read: 1.8 A
